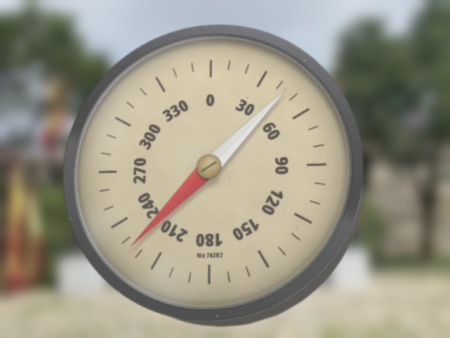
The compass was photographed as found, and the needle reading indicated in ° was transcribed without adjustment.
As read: 225 °
